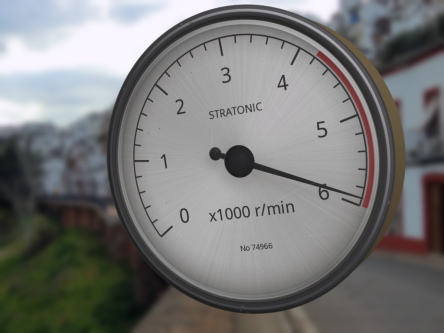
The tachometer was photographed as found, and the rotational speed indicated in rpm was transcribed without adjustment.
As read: 5900 rpm
